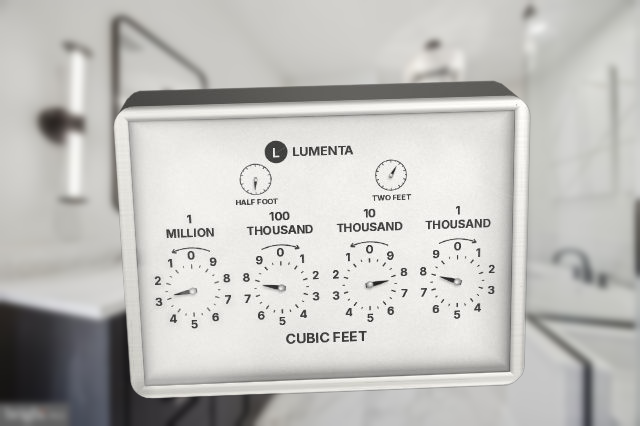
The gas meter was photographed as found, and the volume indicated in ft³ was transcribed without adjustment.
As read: 277800 ft³
